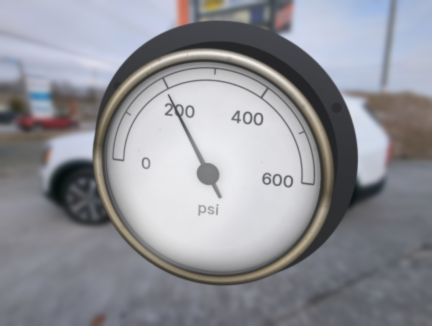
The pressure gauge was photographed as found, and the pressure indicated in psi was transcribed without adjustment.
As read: 200 psi
